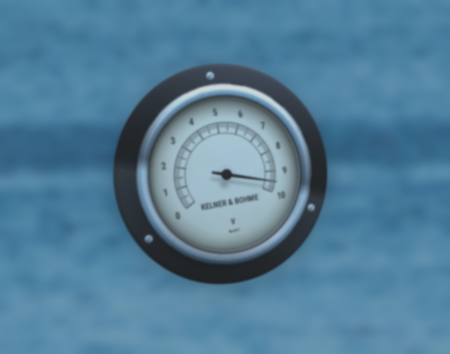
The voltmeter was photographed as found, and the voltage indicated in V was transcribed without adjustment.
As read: 9.5 V
